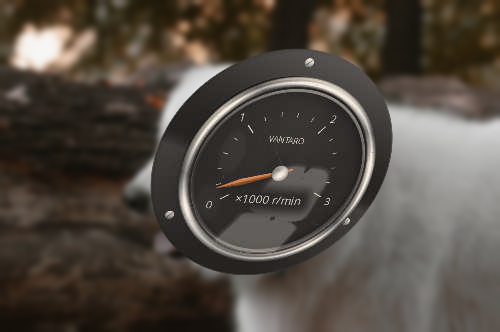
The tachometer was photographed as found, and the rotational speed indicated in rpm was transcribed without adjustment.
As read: 200 rpm
